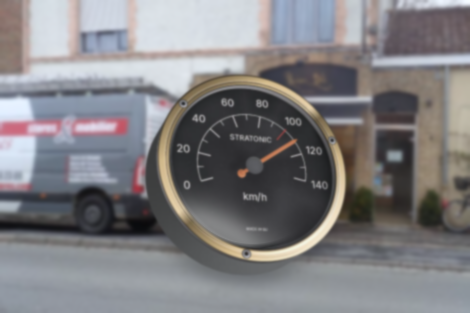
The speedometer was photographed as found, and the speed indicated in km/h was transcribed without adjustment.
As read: 110 km/h
